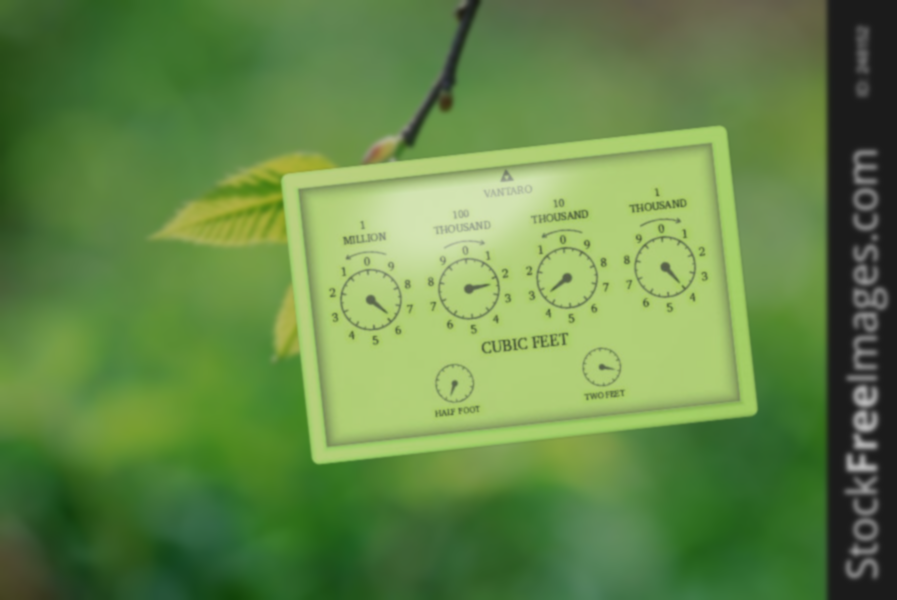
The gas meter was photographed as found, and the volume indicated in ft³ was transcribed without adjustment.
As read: 623400 ft³
